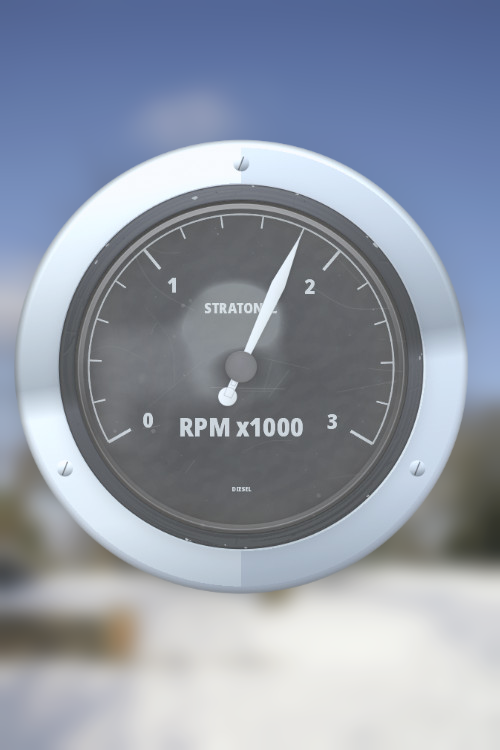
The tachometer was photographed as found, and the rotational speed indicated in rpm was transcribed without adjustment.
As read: 1800 rpm
